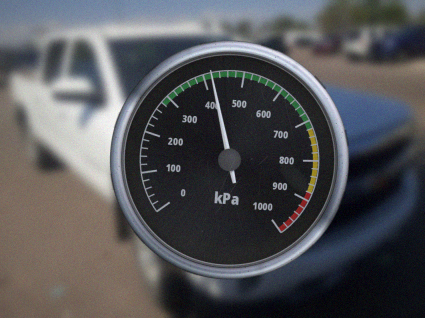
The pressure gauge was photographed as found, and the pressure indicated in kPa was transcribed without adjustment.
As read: 420 kPa
